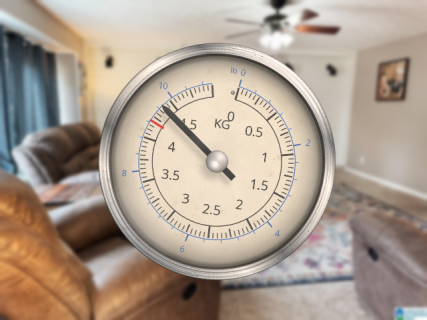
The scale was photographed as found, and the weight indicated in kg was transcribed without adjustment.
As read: 4.4 kg
